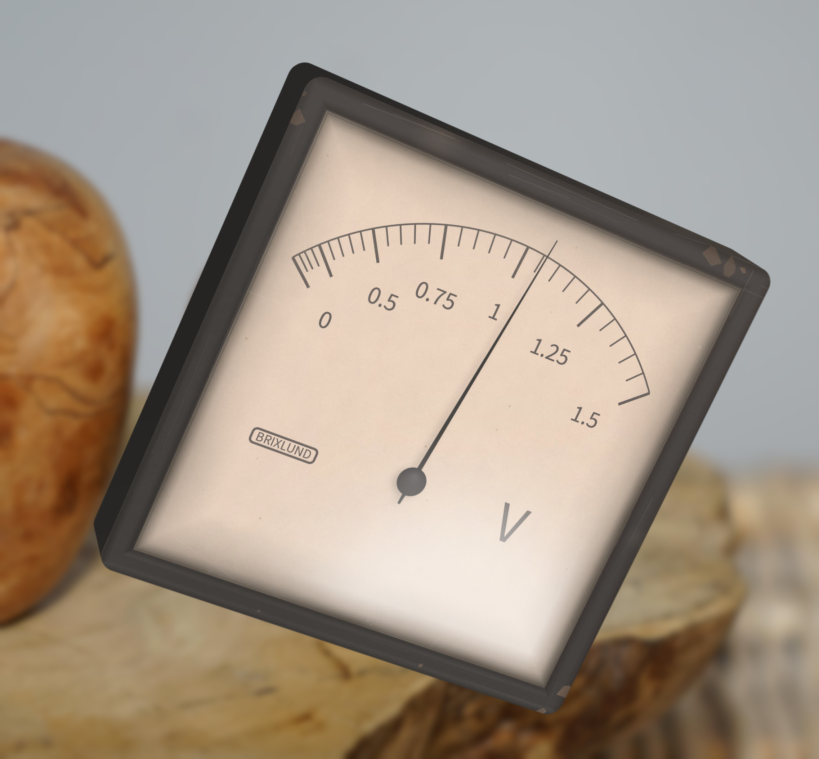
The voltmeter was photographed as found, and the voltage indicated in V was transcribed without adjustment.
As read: 1.05 V
